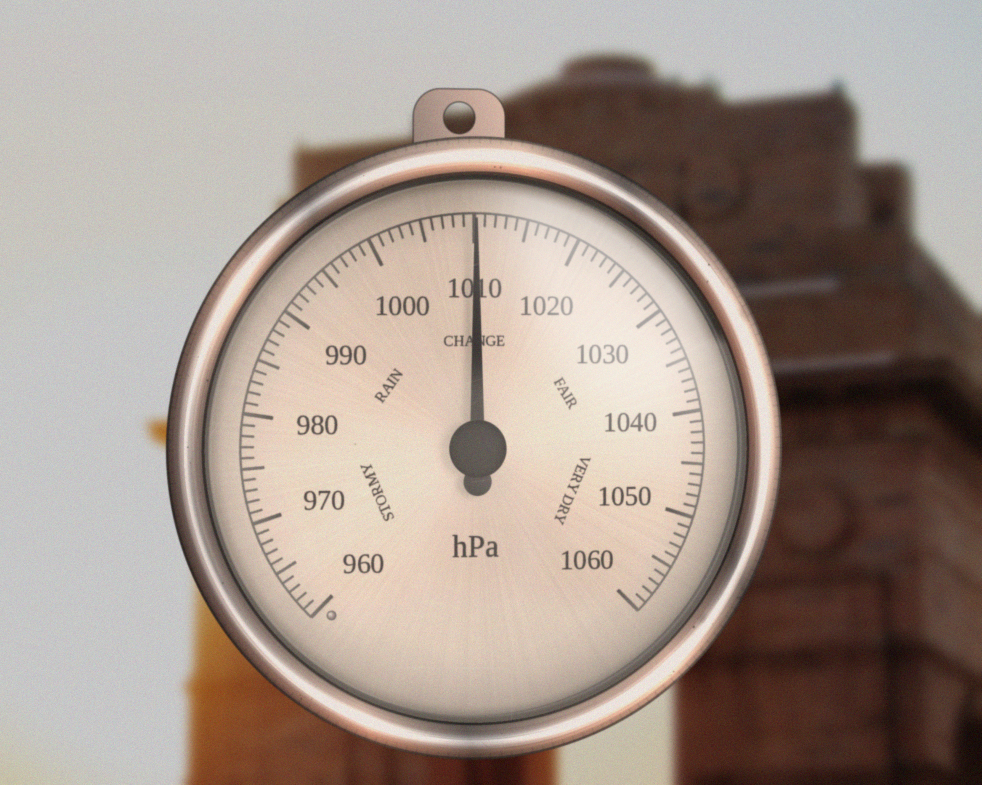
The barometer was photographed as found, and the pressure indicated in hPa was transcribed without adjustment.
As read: 1010 hPa
